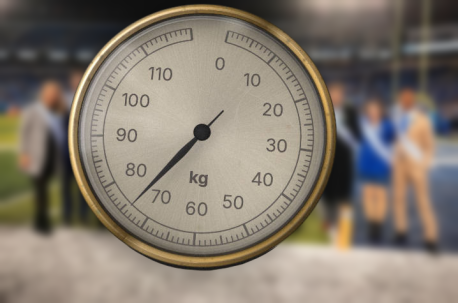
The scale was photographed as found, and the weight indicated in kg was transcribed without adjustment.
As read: 74 kg
